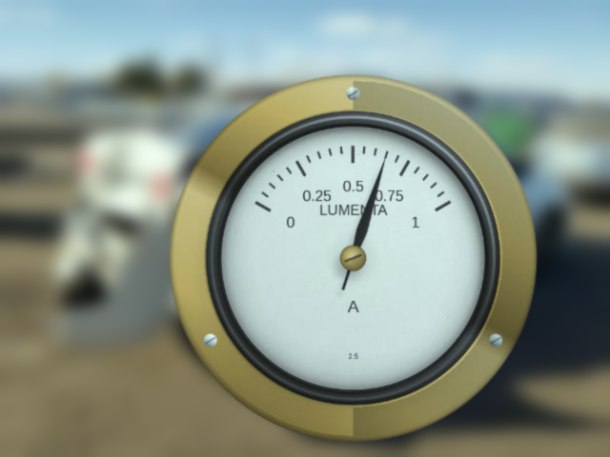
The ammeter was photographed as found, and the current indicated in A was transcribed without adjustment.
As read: 0.65 A
